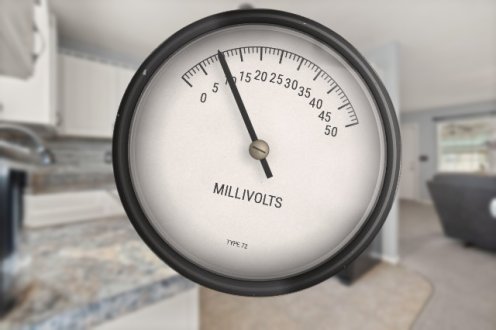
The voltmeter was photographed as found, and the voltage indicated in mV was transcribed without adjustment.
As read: 10 mV
